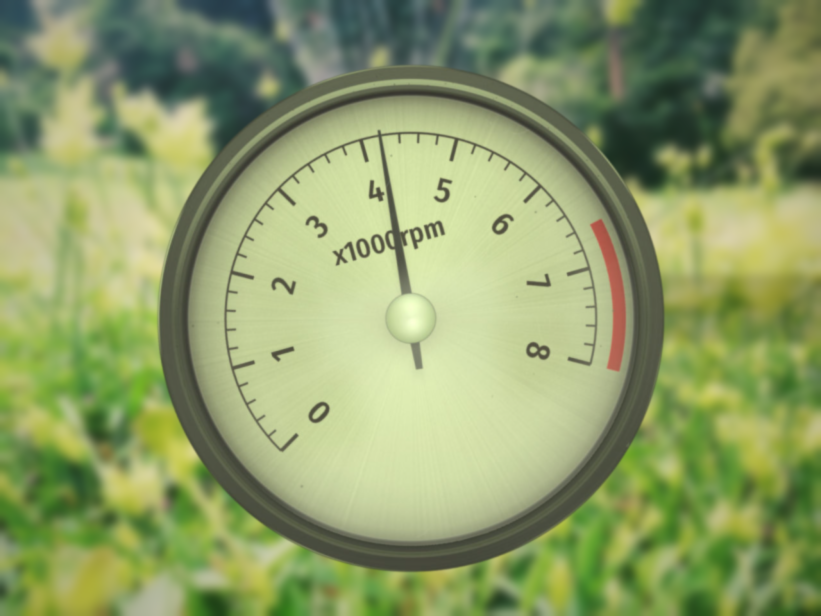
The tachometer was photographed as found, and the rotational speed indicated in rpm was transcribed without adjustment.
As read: 4200 rpm
